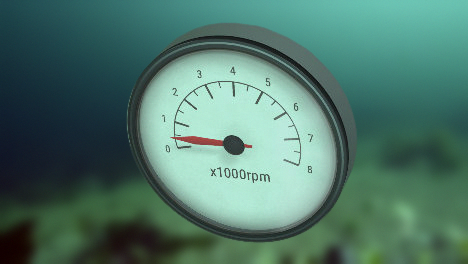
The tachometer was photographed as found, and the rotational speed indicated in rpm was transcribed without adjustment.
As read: 500 rpm
